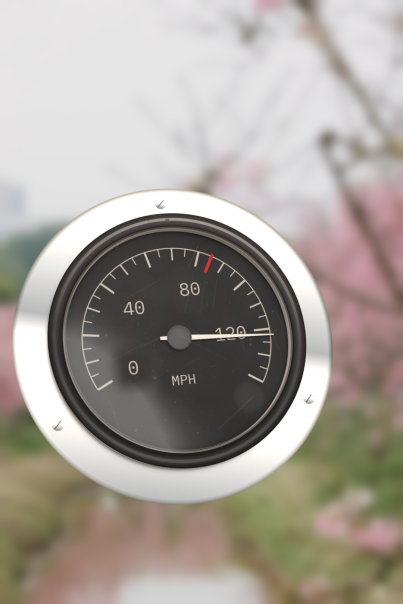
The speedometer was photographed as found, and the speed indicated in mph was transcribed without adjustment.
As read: 122.5 mph
